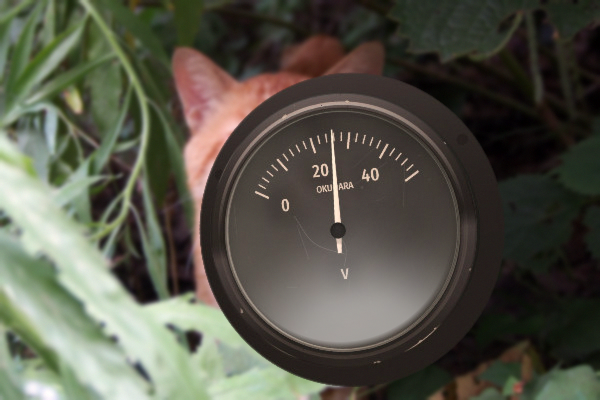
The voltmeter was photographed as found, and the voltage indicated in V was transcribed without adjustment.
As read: 26 V
